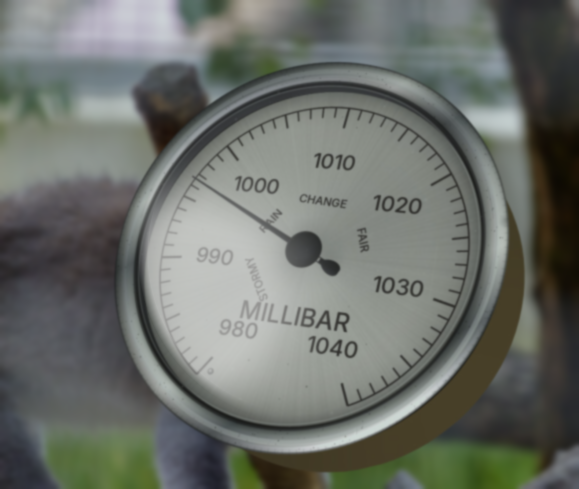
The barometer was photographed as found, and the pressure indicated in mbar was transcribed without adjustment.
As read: 996.5 mbar
